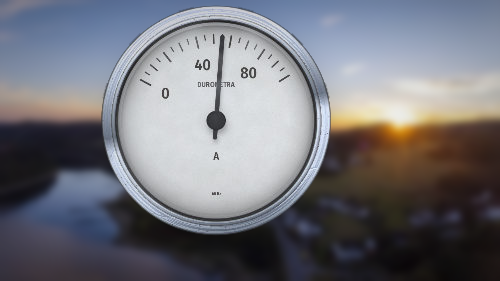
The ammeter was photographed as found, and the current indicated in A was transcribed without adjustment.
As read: 55 A
